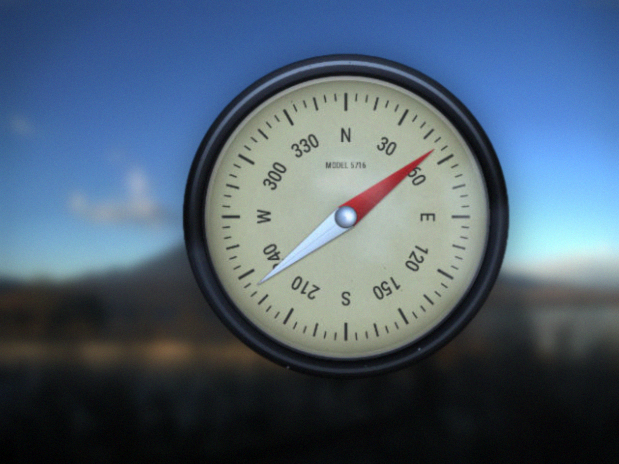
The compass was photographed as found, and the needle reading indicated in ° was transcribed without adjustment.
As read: 52.5 °
